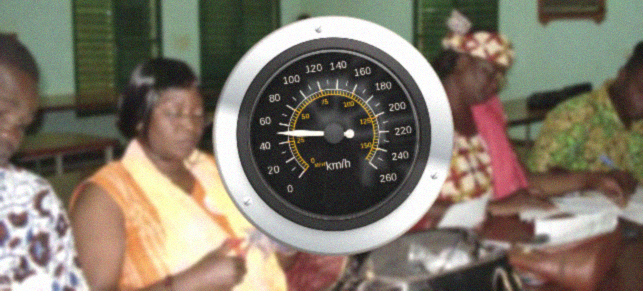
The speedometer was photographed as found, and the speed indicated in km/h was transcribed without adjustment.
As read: 50 km/h
